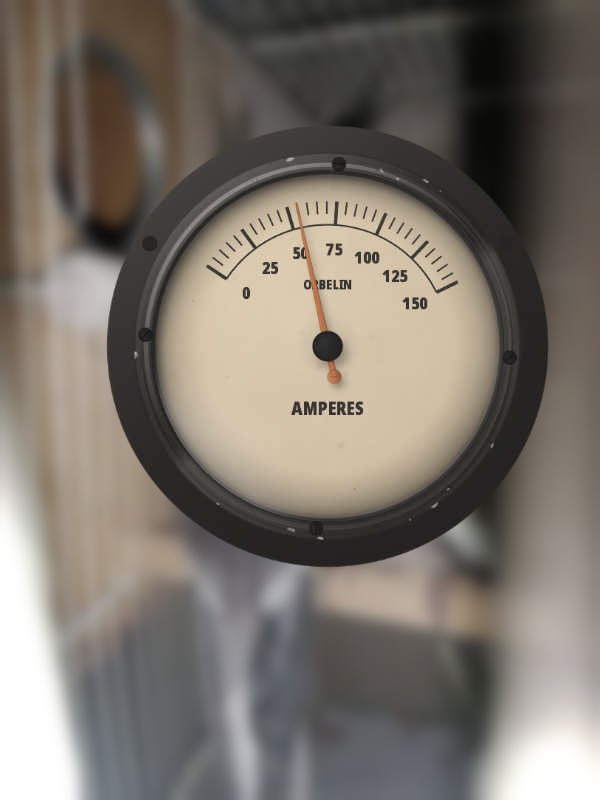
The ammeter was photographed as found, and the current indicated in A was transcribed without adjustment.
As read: 55 A
